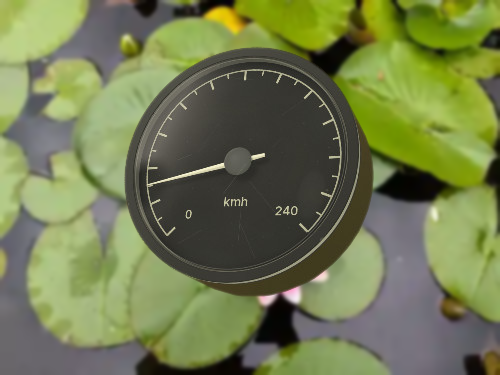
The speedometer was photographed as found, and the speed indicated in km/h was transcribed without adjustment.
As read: 30 km/h
